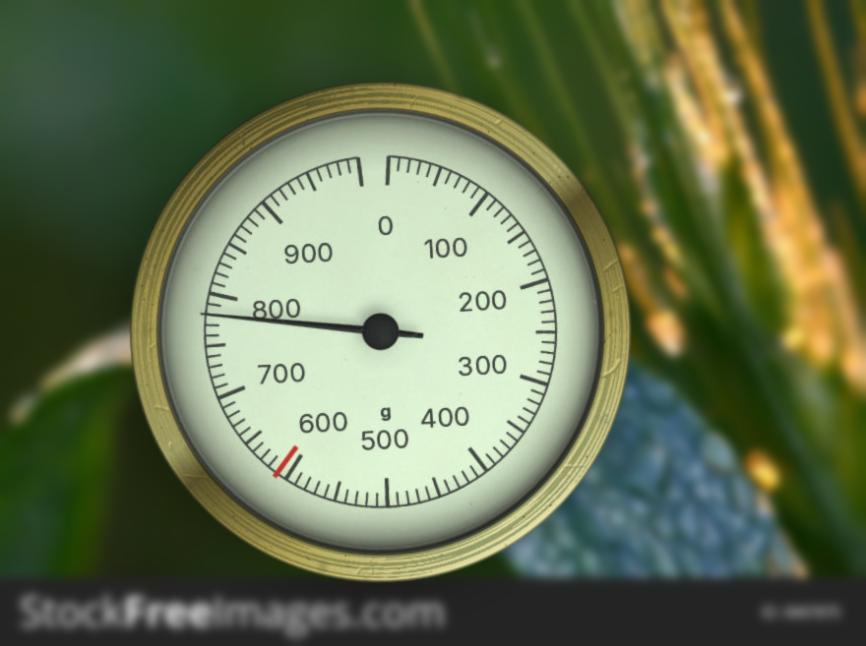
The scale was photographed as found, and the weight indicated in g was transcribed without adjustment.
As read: 780 g
